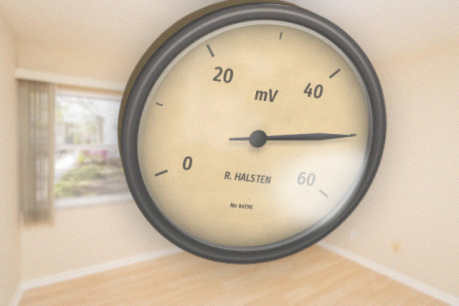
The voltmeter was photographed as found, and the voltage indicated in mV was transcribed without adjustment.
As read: 50 mV
